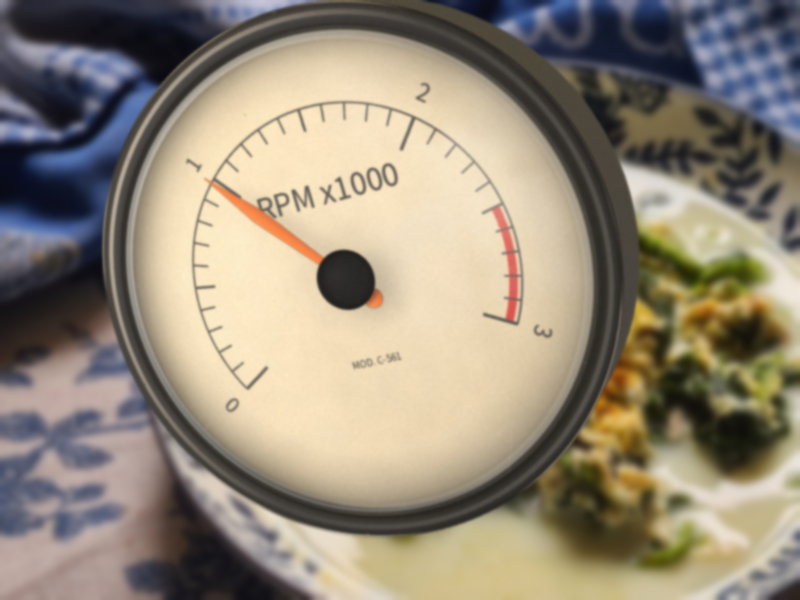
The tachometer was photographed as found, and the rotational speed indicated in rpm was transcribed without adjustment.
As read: 1000 rpm
